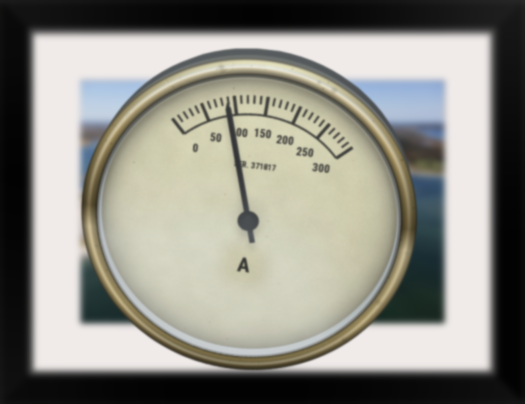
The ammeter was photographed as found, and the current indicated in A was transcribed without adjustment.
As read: 90 A
